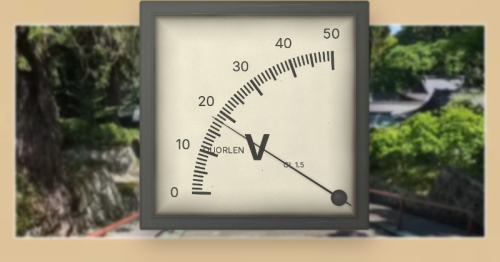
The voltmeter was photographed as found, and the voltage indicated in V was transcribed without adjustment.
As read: 18 V
